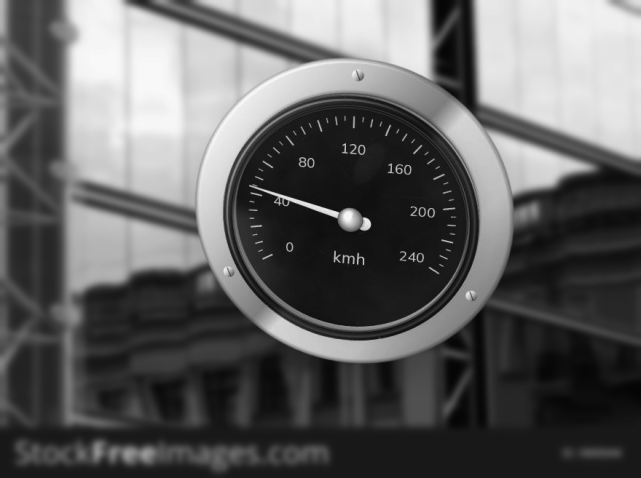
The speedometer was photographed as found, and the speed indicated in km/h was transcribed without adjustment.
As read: 45 km/h
